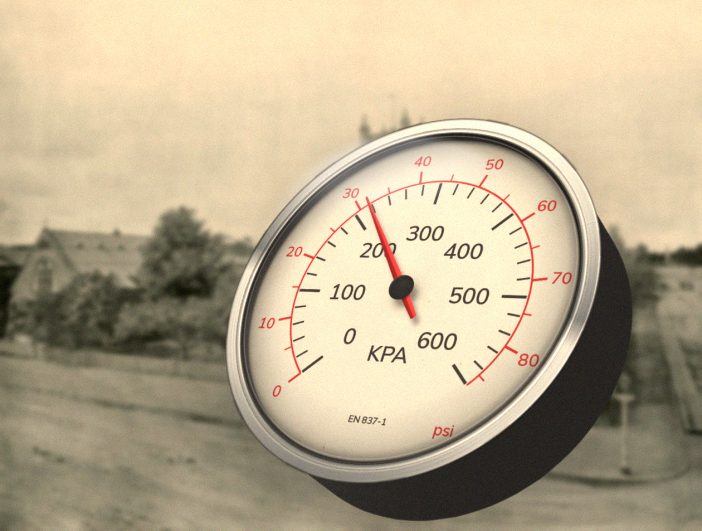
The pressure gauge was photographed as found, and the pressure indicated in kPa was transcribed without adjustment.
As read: 220 kPa
